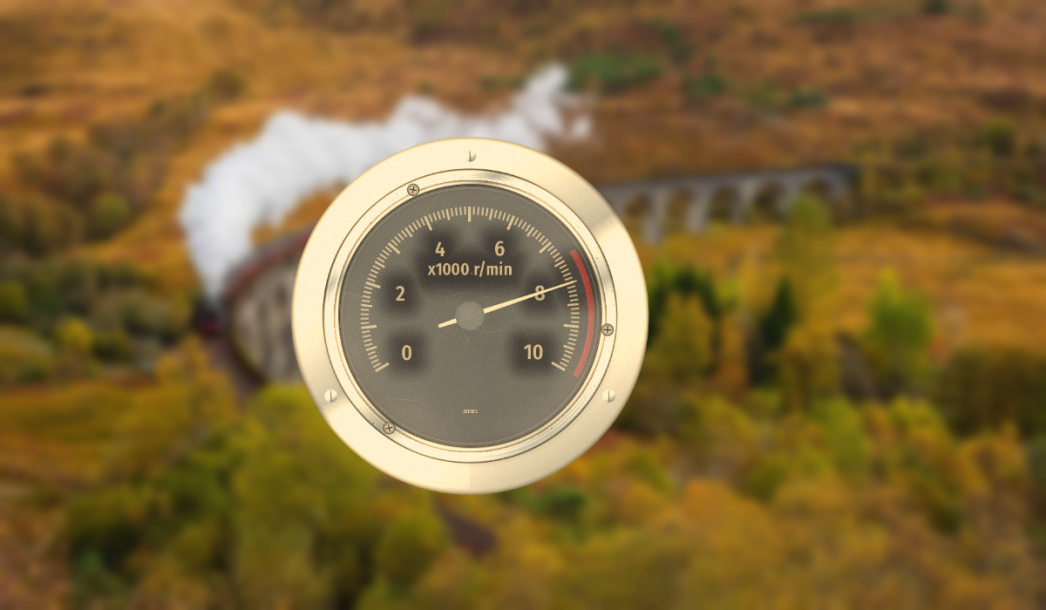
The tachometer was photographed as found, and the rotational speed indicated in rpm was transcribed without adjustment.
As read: 8000 rpm
